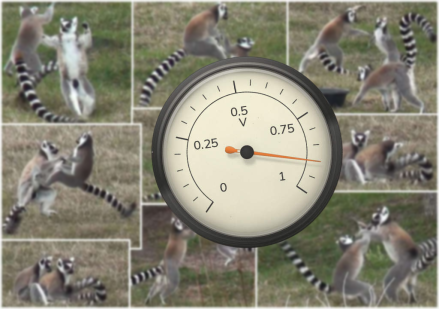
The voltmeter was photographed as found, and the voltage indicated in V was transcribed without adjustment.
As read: 0.9 V
